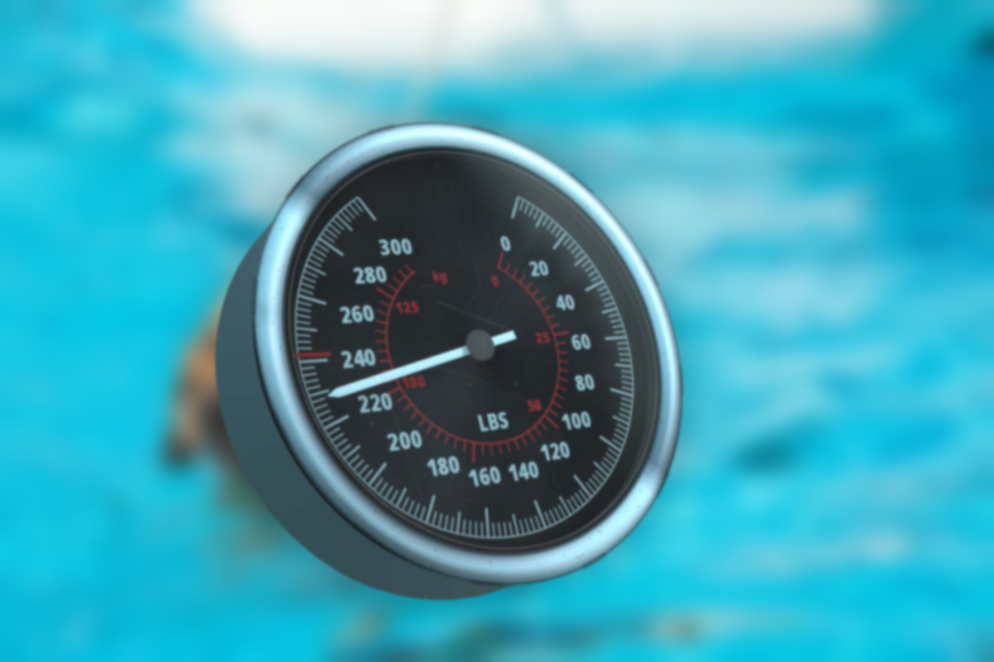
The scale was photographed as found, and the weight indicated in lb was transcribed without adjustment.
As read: 228 lb
